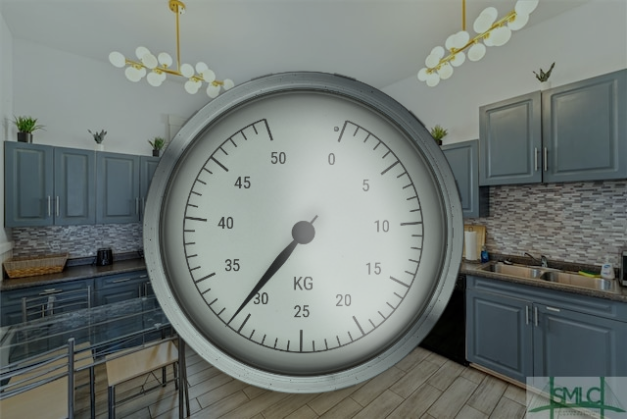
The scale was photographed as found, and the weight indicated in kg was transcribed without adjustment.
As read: 31 kg
